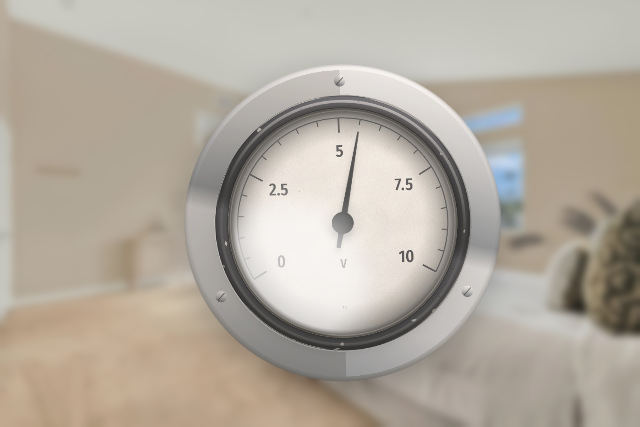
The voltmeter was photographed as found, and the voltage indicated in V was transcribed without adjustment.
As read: 5.5 V
